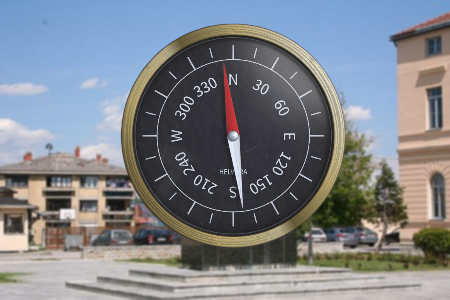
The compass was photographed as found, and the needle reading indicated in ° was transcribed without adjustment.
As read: 352.5 °
